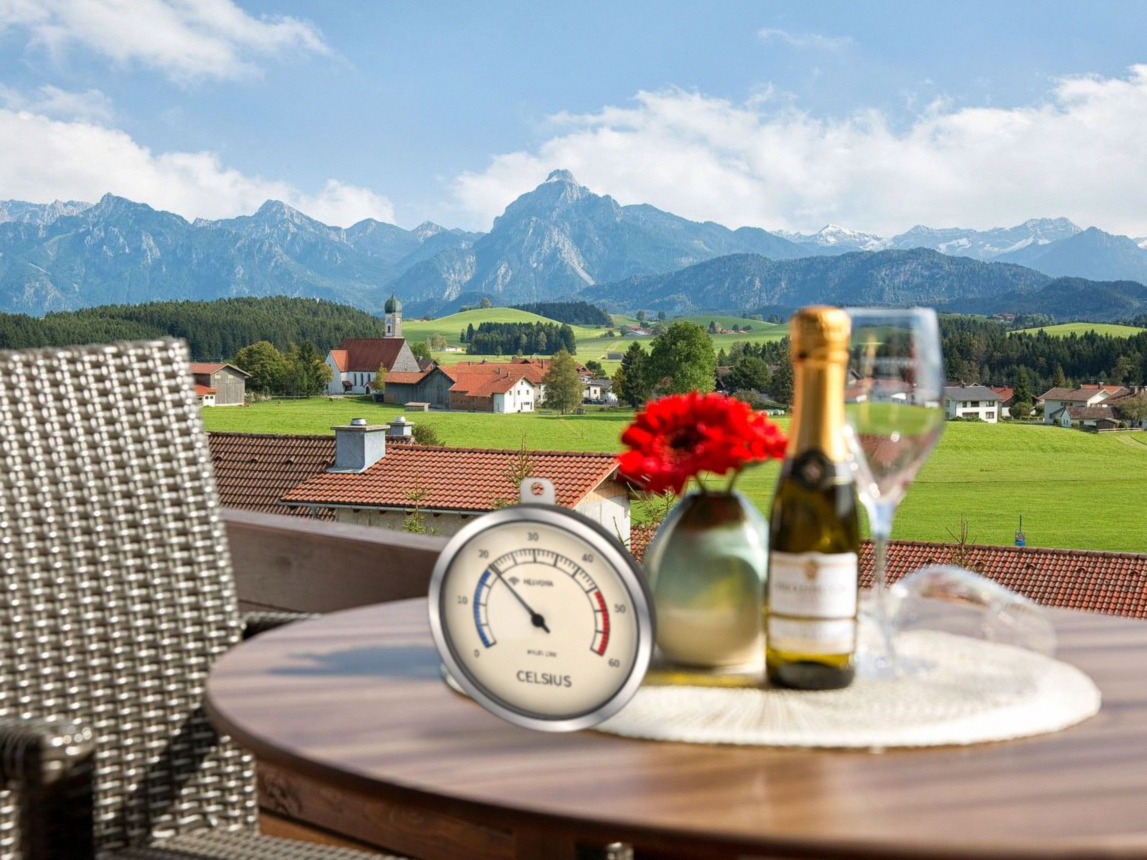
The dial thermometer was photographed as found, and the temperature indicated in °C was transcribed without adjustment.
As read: 20 °C
